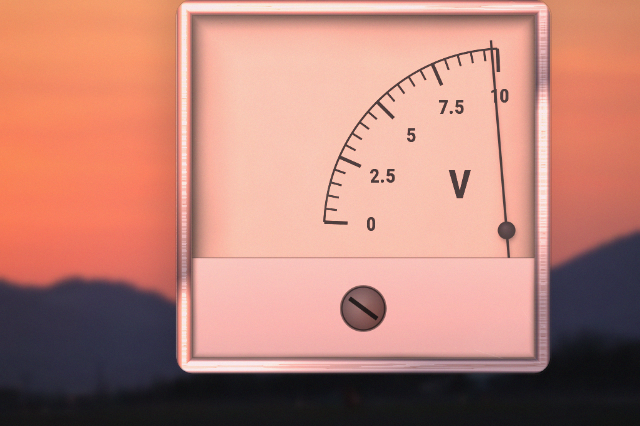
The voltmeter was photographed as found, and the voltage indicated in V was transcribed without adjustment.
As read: 9.75 V
